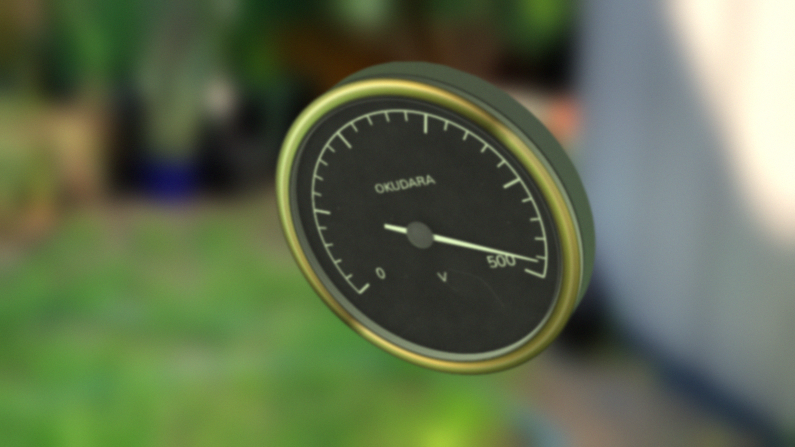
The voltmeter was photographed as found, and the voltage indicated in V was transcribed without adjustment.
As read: 480 V
